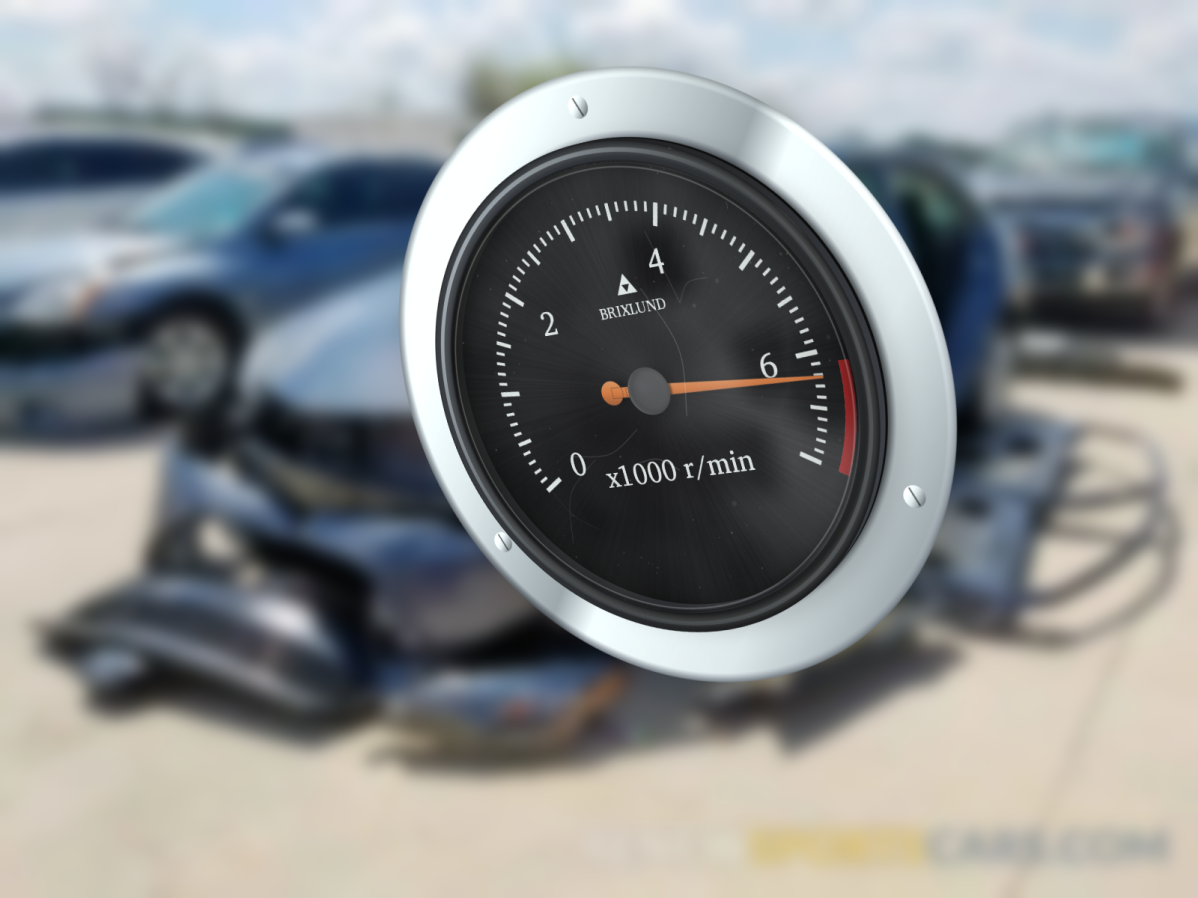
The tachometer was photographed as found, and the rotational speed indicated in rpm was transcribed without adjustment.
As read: 6200 rpm
